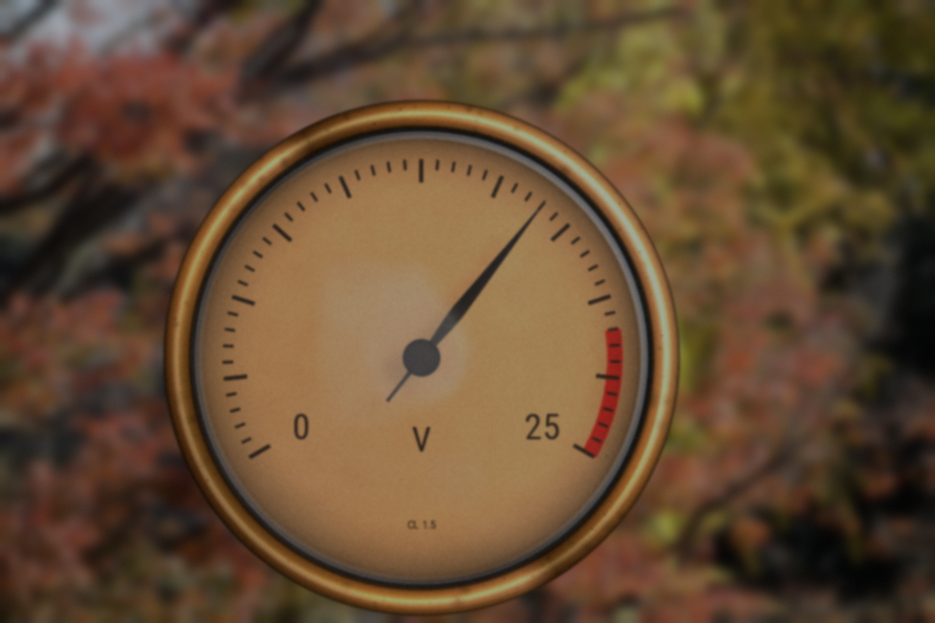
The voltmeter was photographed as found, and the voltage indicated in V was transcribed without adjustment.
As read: 16.5 V
